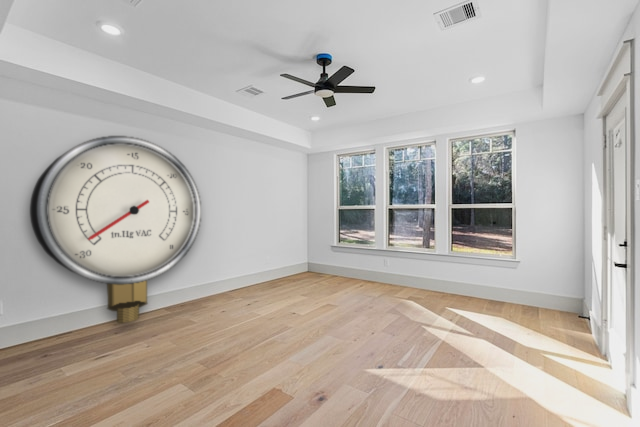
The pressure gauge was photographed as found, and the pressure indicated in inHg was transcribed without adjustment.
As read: -29 inHg
